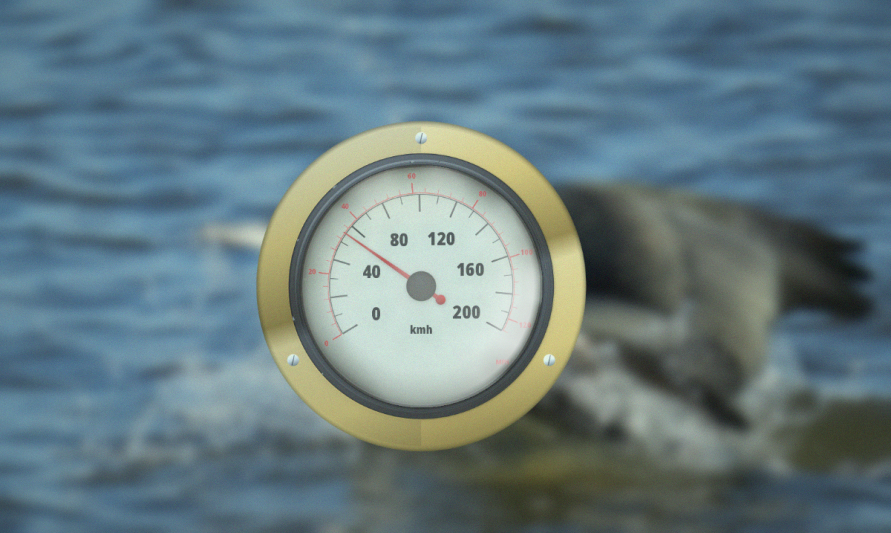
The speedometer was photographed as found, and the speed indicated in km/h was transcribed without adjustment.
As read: 55 km/h
